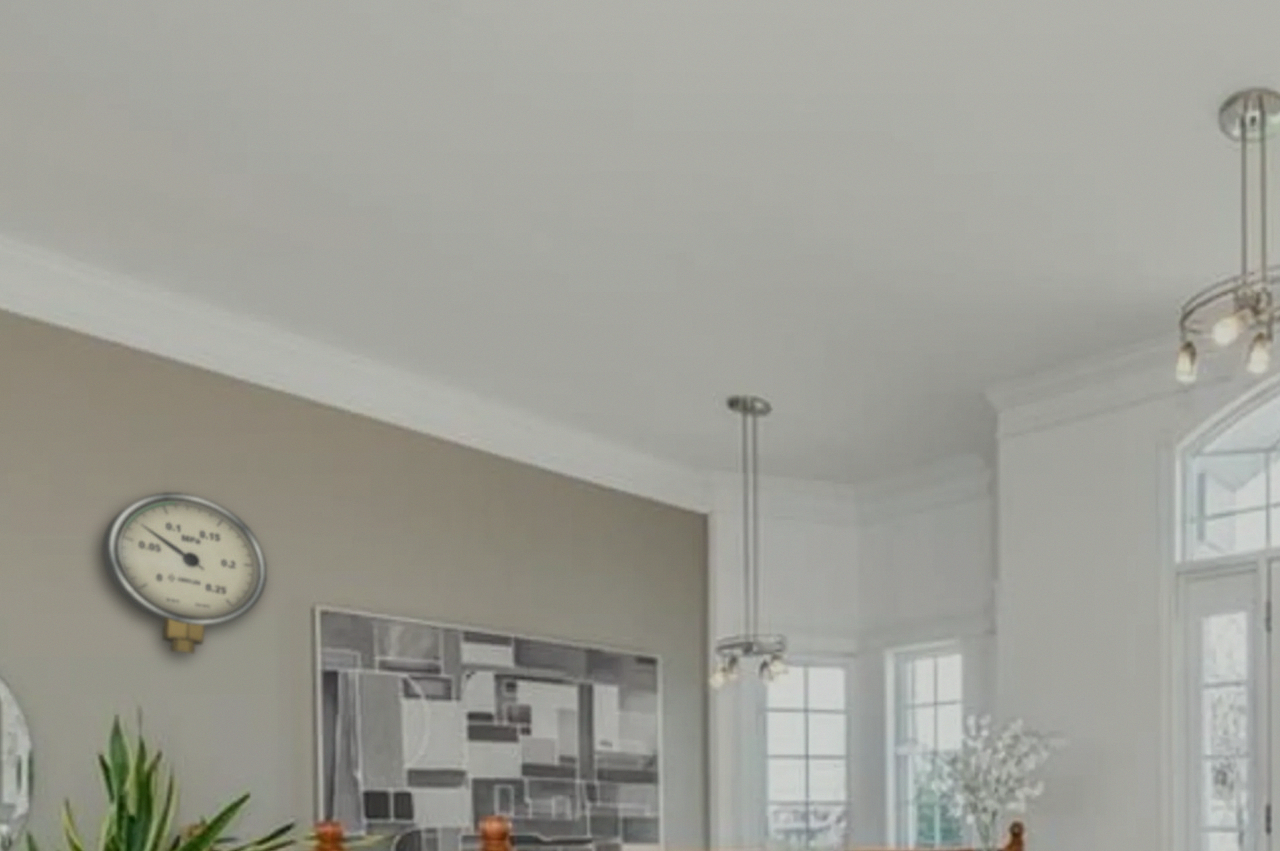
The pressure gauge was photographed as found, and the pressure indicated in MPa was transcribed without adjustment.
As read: 0.07 MPa
